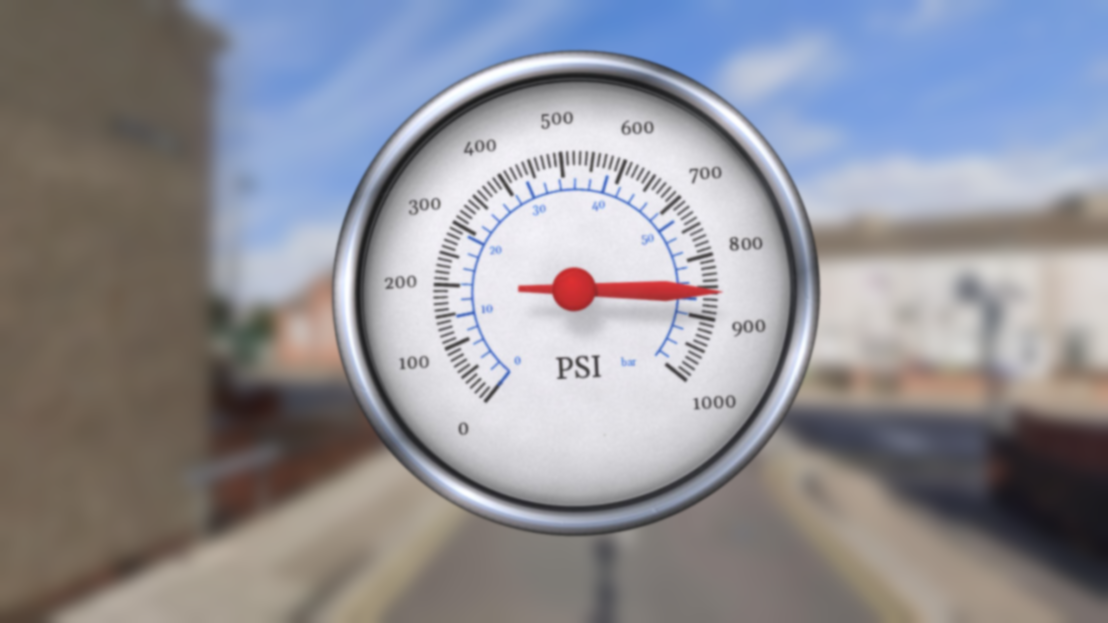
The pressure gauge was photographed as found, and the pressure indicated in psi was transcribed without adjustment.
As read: 860 psi
